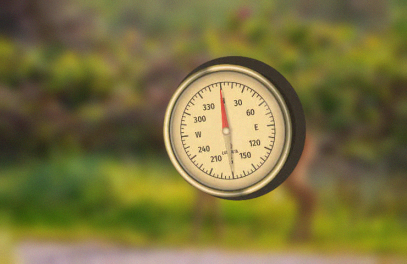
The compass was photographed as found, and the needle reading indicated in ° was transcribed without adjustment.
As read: 0 °
